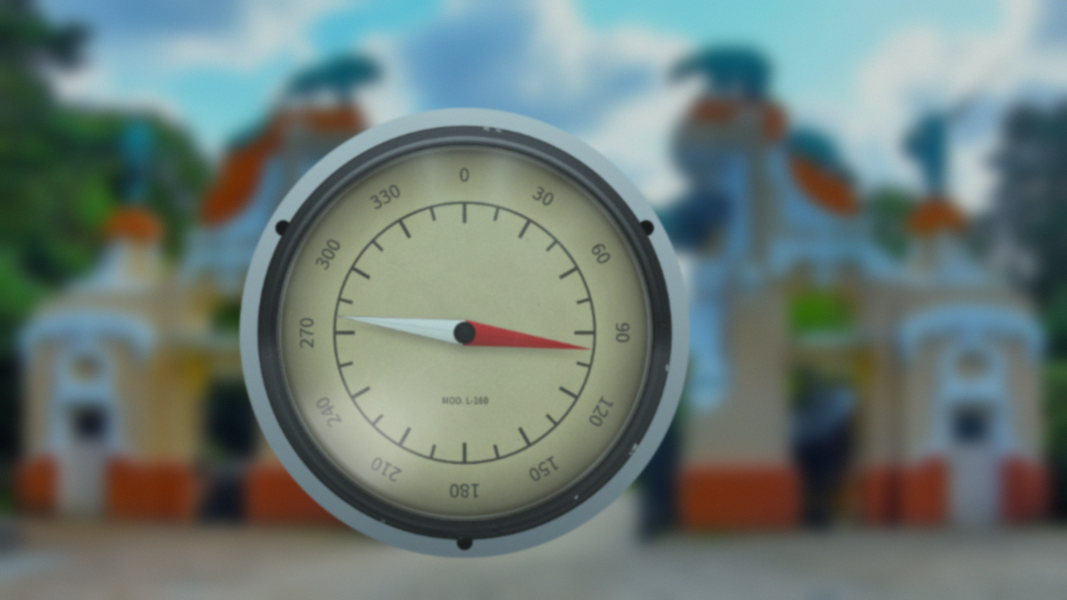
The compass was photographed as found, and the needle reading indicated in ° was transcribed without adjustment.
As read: 97.5 °
